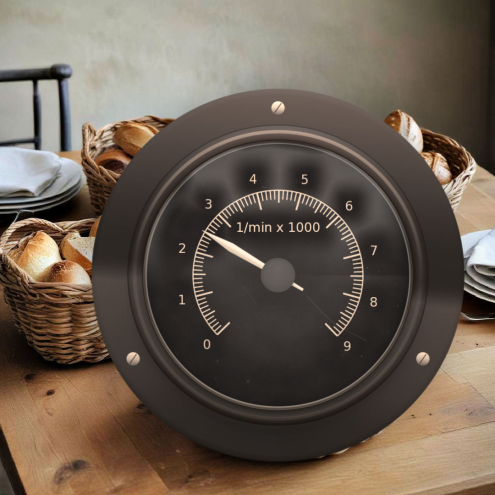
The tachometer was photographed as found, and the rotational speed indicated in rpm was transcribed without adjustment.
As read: 2500 rpm
